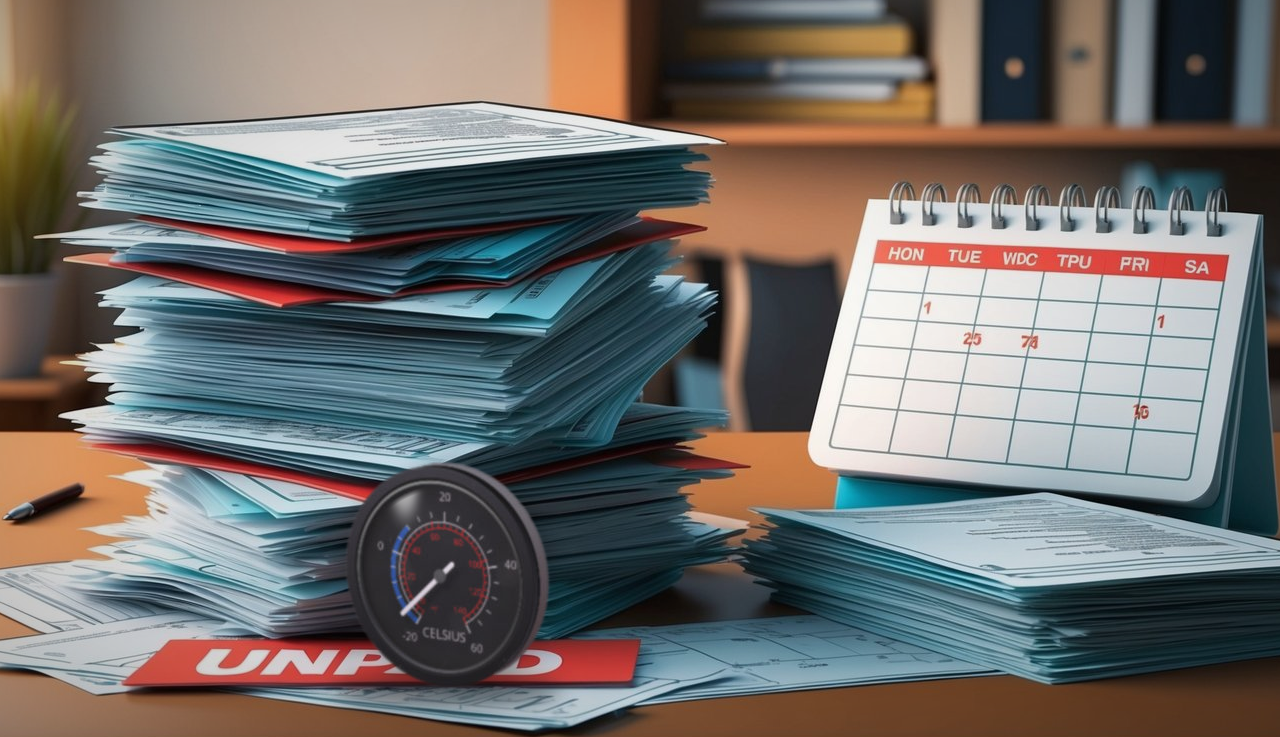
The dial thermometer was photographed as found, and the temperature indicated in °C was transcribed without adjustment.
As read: -16 °C
